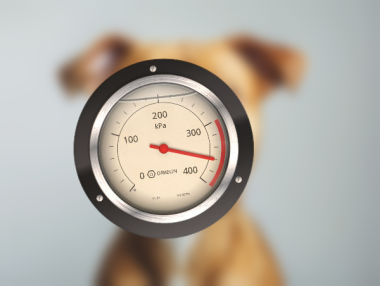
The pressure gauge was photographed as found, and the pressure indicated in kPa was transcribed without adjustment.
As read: 360 kPa
